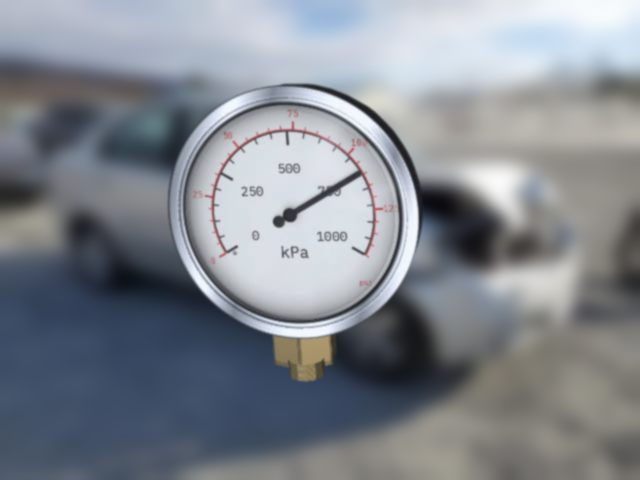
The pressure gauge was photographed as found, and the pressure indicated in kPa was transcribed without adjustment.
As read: 750 kPa
